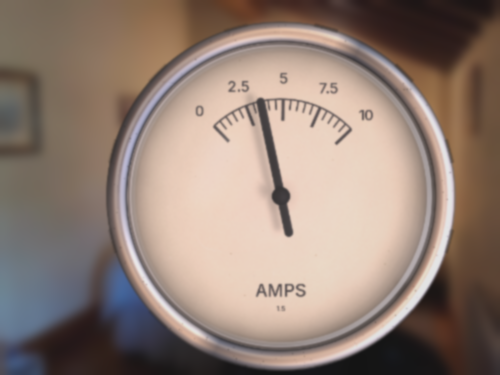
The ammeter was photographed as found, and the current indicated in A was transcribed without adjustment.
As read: 3.5 A
